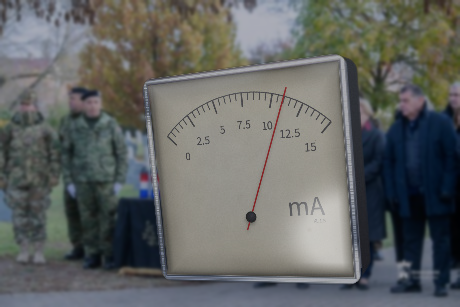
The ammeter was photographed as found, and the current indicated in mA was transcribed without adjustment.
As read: 11 mA
